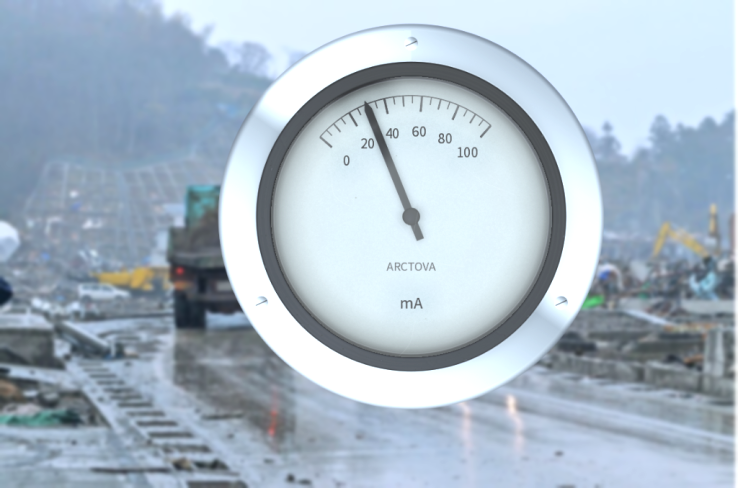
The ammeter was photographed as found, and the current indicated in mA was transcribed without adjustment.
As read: 30 mA
